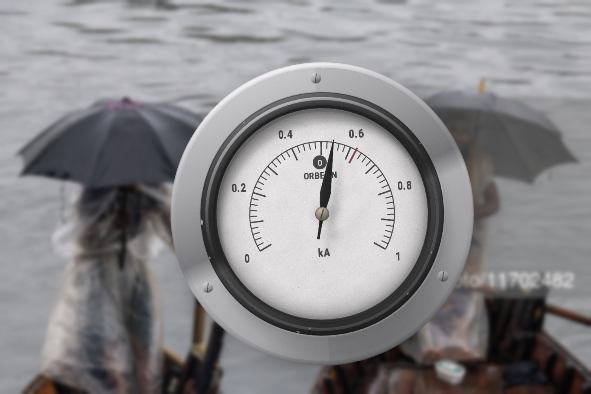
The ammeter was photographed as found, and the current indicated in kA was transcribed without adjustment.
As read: 0.54 kA
